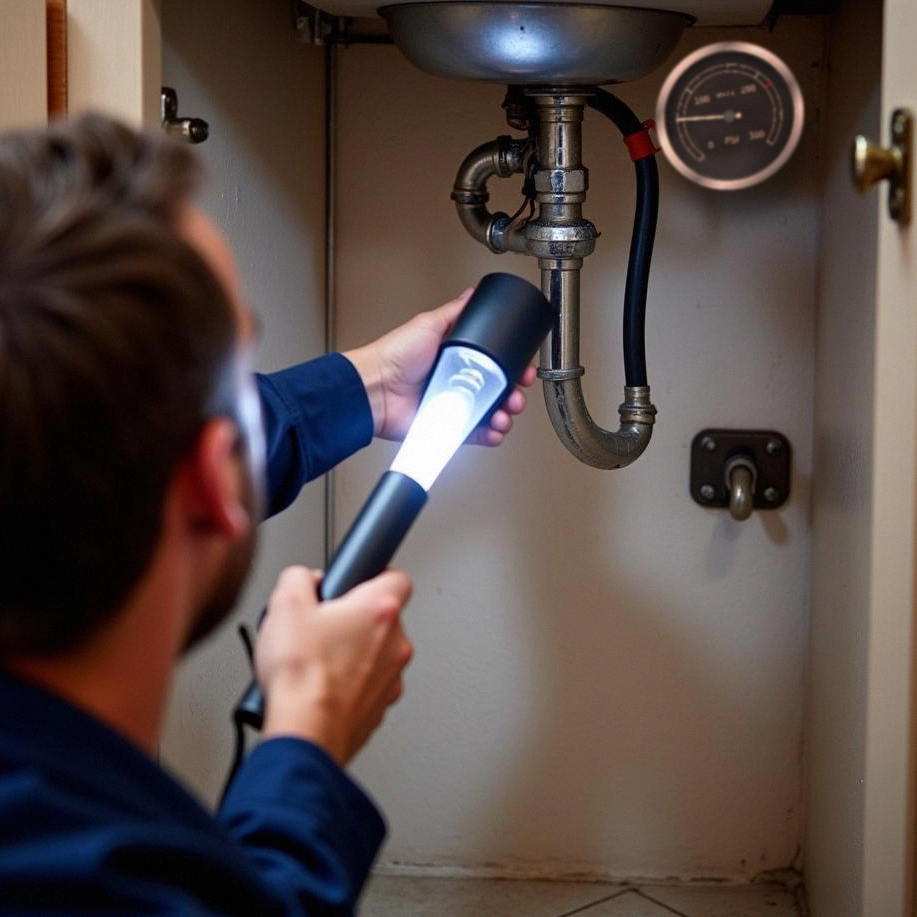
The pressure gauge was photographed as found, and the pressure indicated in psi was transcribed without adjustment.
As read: 60 psi
